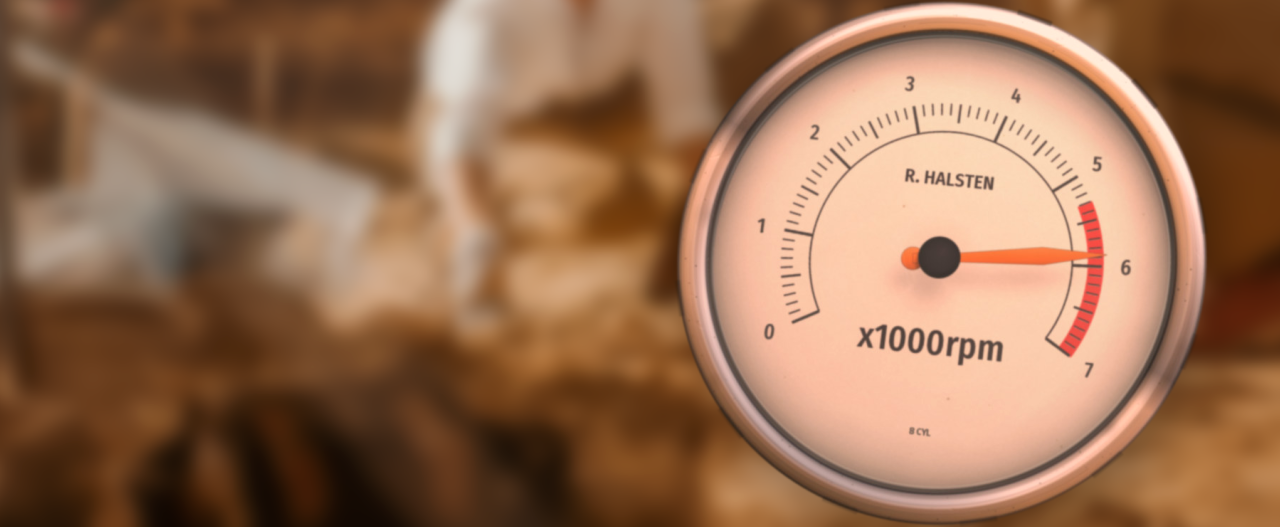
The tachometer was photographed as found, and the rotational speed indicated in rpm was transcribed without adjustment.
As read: 5900 rpm
